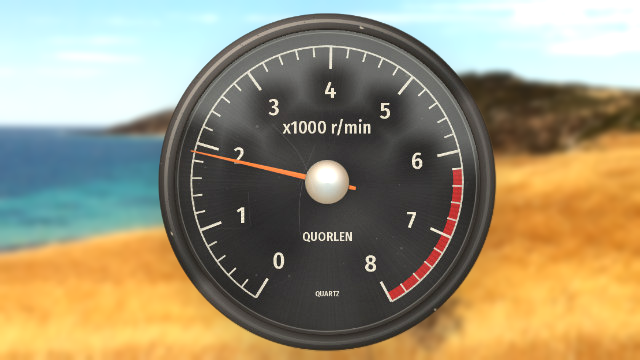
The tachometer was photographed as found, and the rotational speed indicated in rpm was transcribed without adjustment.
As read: 1900 rpm
